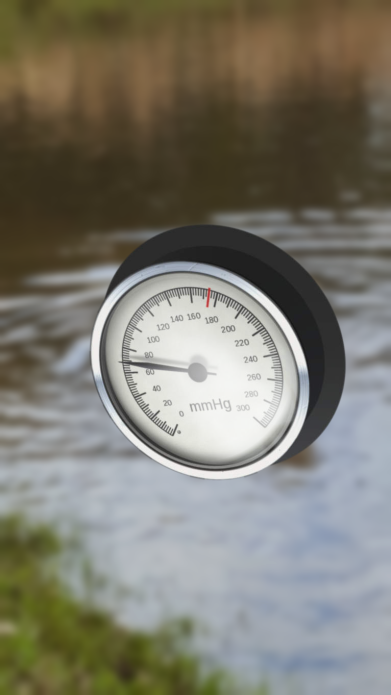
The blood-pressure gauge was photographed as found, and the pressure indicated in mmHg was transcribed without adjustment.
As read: 70 mmHg
